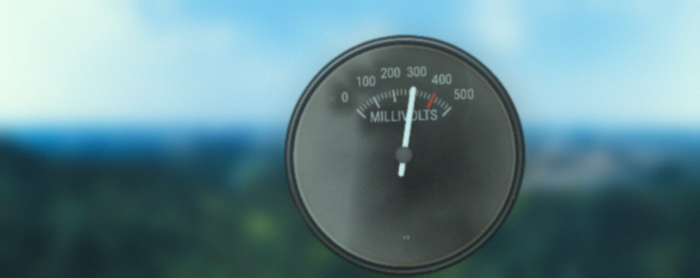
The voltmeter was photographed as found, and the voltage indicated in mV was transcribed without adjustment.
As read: 300 mV
